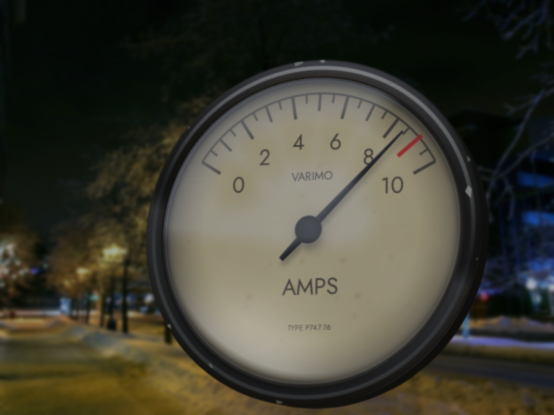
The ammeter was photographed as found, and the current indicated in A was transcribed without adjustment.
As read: 8.5 A
